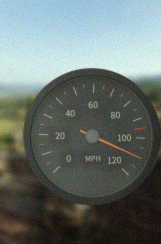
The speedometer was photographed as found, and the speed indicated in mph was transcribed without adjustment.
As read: 110 mph
